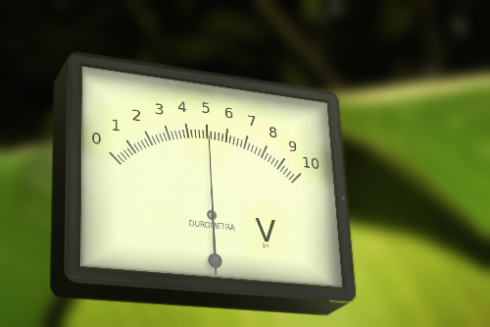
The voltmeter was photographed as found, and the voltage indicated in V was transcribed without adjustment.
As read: 5 V
